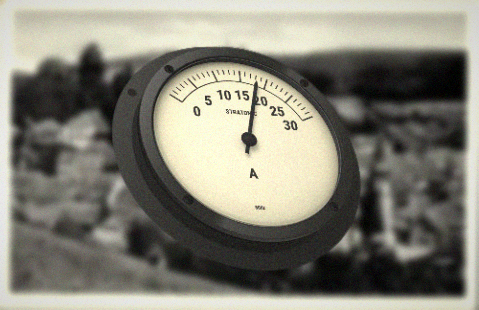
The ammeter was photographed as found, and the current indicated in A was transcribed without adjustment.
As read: 18 A
